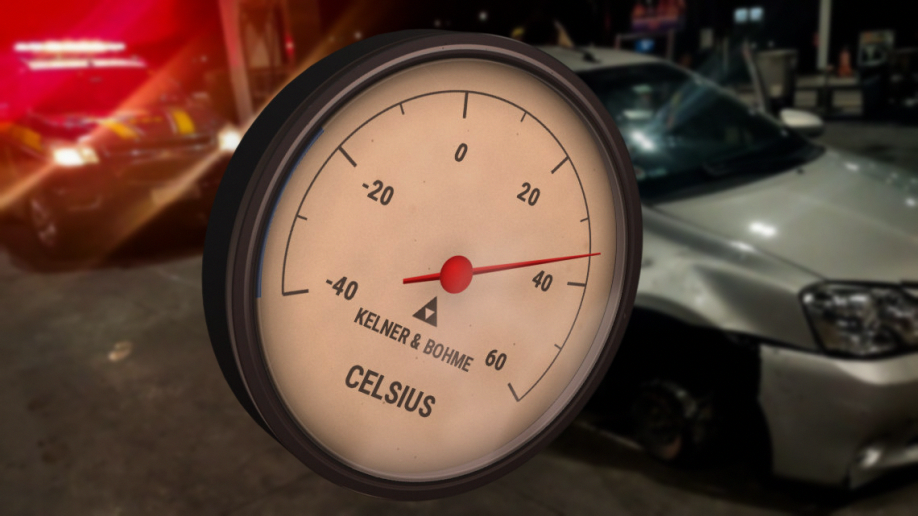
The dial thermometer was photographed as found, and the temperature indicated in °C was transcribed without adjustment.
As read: 35 °C
